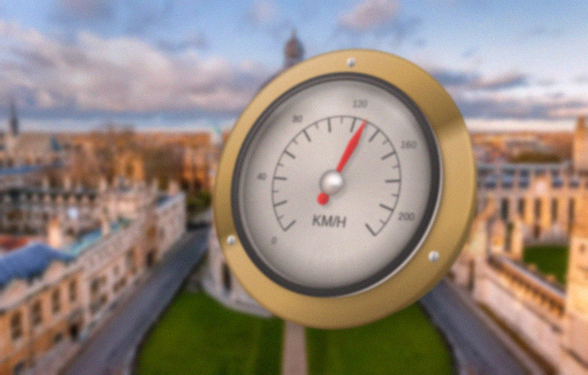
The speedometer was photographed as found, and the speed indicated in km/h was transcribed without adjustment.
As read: 130 km/h
